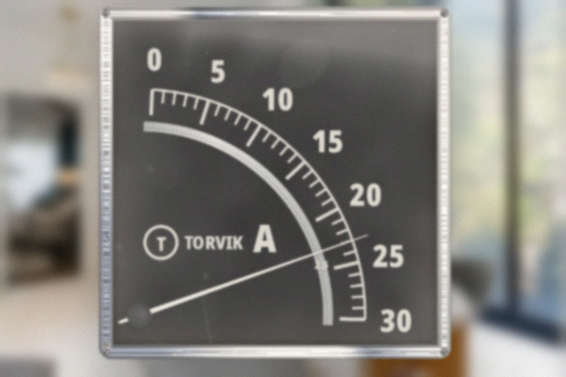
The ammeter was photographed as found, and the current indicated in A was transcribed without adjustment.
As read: 23 A
